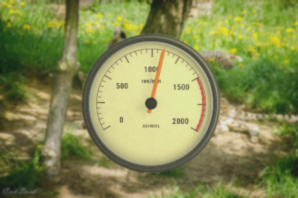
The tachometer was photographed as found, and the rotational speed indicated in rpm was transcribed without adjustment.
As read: 1100 rpm
